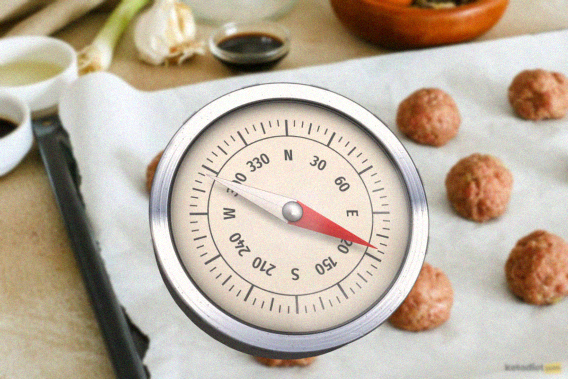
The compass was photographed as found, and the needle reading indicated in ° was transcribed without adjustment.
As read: 115 °
